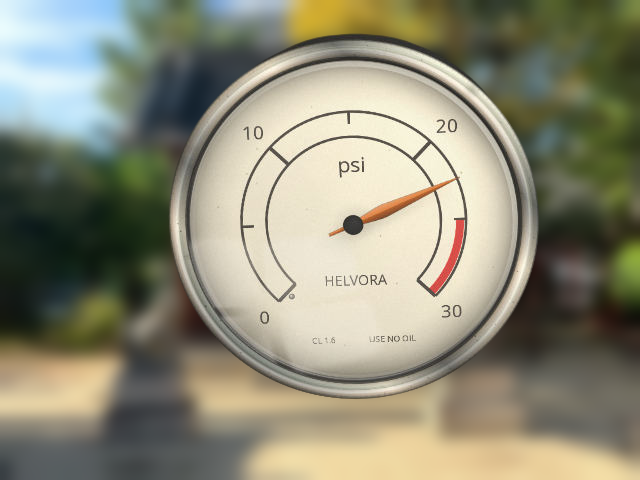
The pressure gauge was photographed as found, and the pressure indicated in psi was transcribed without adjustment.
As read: 22.5 psi
